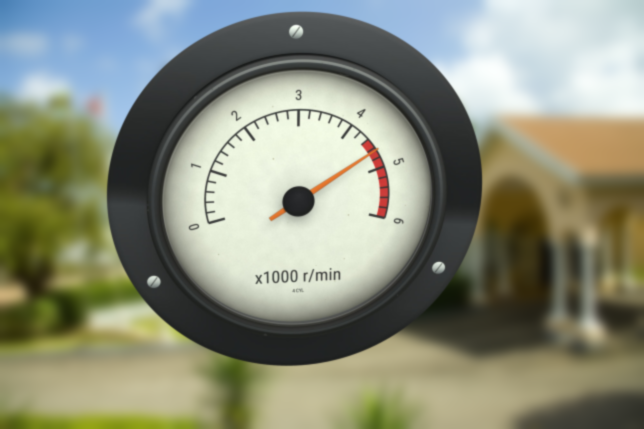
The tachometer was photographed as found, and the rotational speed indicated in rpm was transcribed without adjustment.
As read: 4600 rpm
